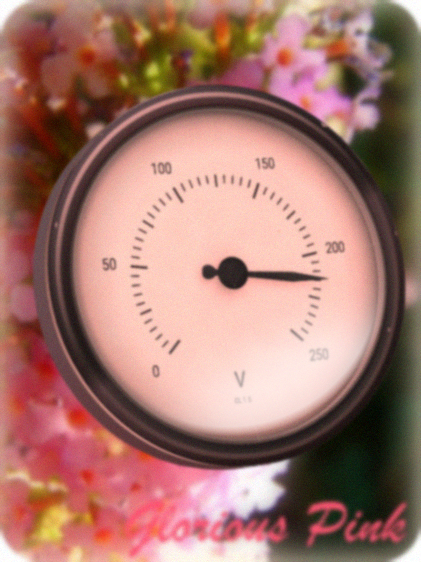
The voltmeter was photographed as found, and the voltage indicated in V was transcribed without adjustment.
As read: 215 V
